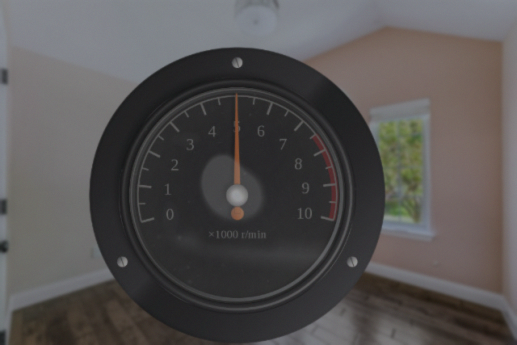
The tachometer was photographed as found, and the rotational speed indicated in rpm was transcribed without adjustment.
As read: 5000 rpm
